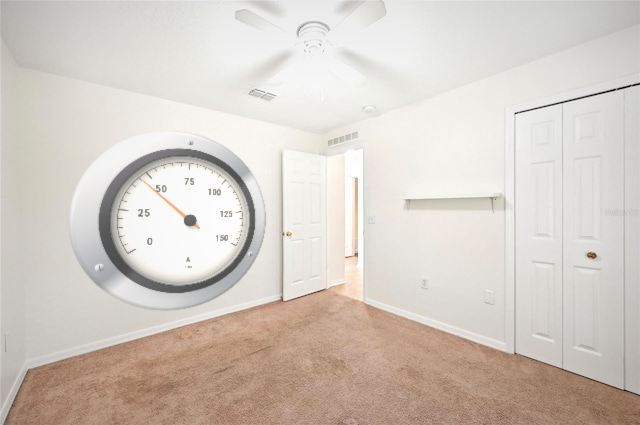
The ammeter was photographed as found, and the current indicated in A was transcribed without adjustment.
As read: 45 A
